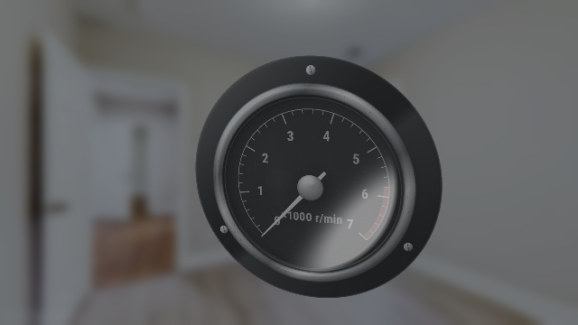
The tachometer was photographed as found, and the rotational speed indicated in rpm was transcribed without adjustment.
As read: 0 rpm
